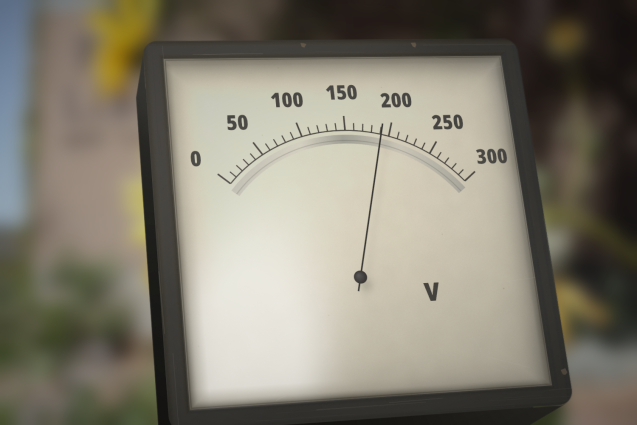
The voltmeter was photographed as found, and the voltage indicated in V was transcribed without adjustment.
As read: 190 V
